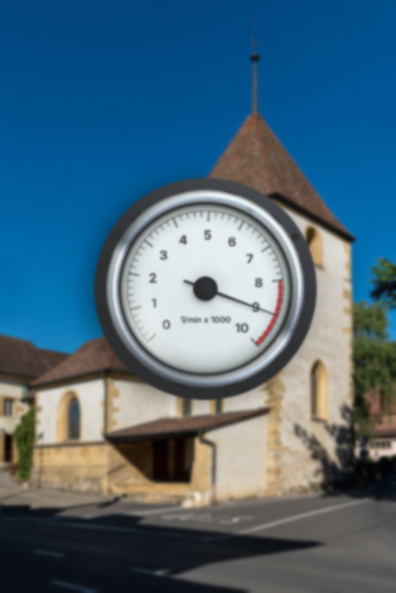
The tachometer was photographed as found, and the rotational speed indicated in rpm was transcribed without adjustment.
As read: 9000 rpm
